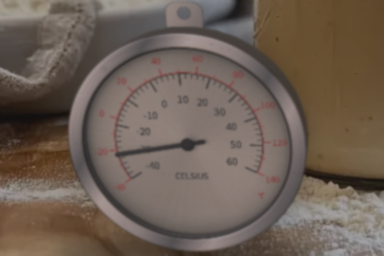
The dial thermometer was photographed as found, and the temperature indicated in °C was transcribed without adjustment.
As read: -30 °C
